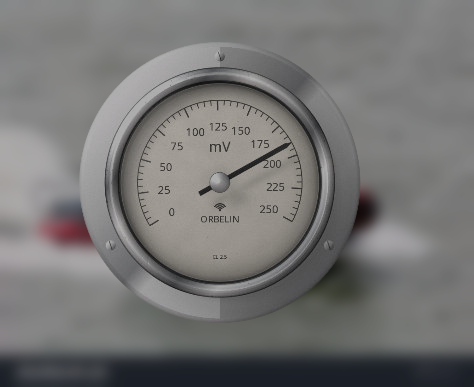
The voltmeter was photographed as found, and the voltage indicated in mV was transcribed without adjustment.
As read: 190 mV
